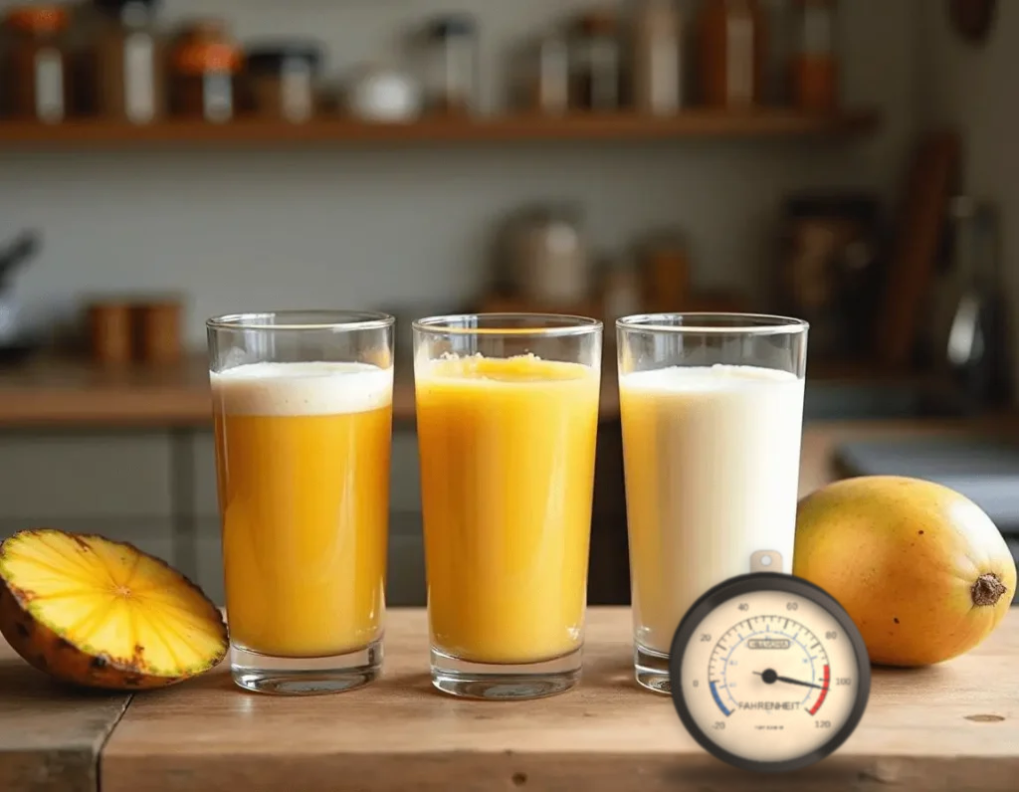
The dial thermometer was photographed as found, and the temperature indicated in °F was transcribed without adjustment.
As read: 104 °F
